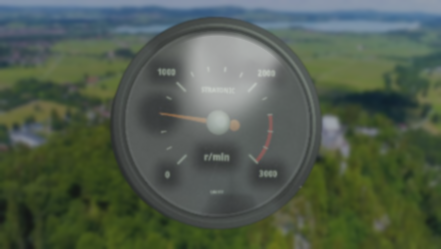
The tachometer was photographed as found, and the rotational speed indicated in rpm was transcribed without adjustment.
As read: 600 rpm
